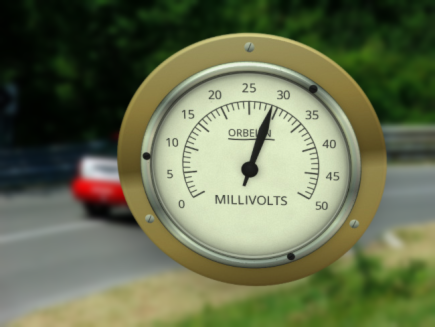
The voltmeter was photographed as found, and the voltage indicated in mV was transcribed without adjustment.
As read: 29 mV
